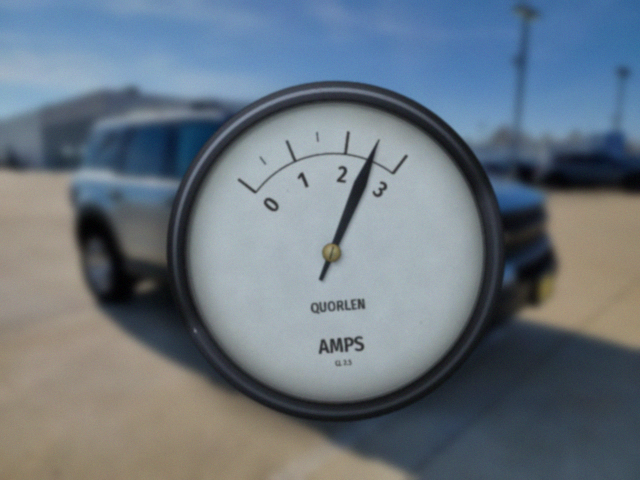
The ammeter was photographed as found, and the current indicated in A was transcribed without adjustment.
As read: 2.5 A
